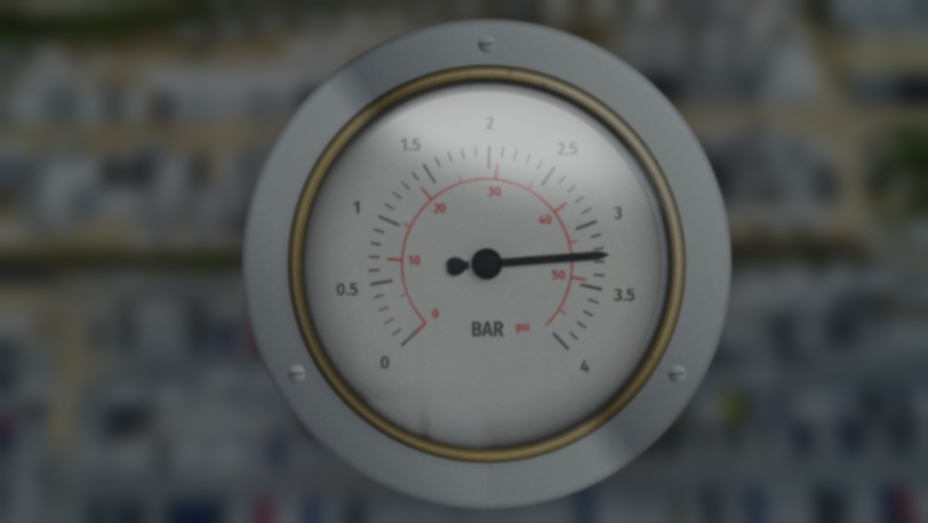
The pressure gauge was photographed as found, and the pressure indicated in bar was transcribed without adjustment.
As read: 3.25 bar
